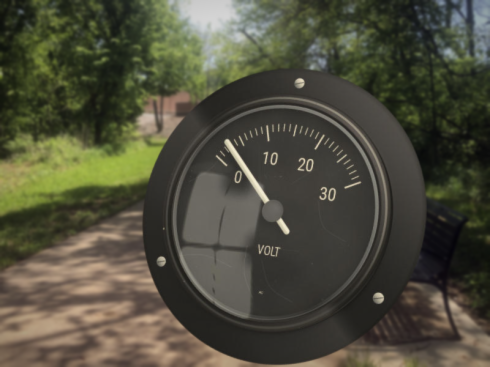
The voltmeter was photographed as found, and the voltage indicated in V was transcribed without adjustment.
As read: 3 V
